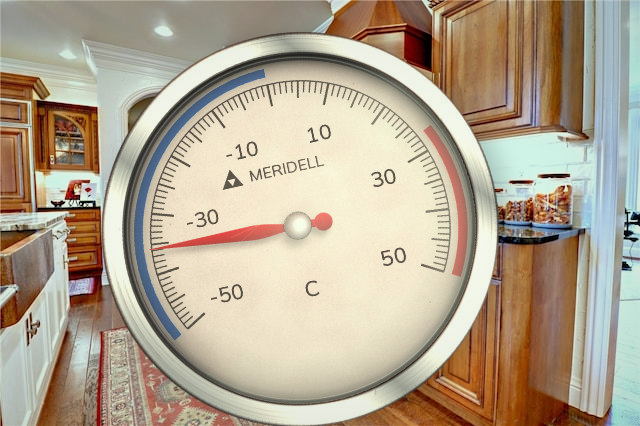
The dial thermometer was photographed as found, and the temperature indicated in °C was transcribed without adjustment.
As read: -36 °C
